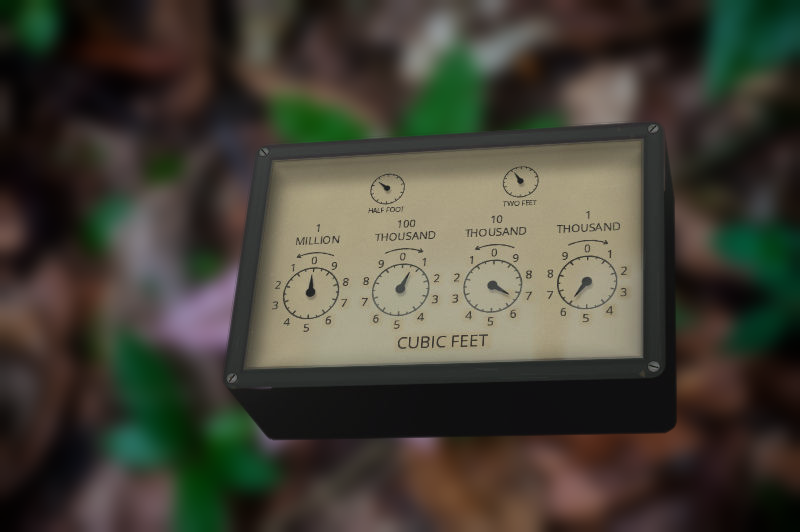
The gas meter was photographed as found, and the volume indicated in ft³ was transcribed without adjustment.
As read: 6600 ft³
